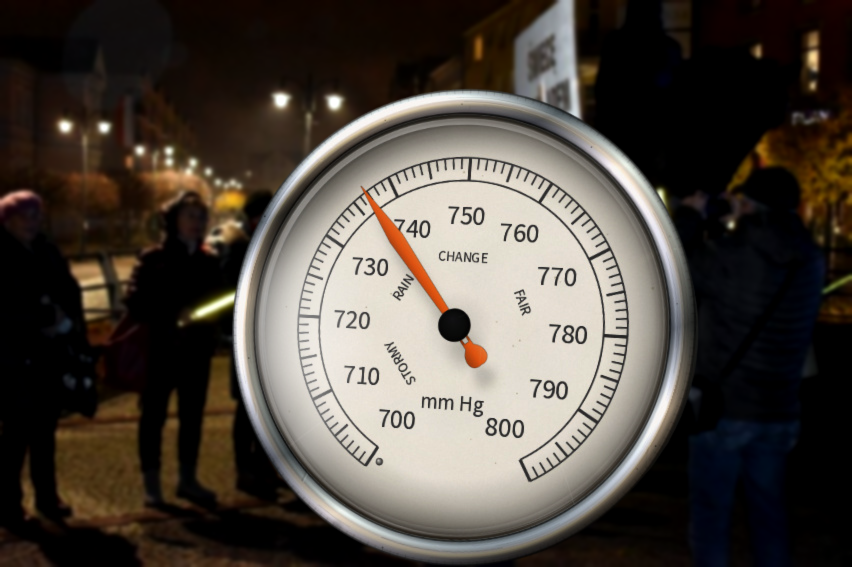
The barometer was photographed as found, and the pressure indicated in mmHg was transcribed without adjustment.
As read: 737 mmHg
